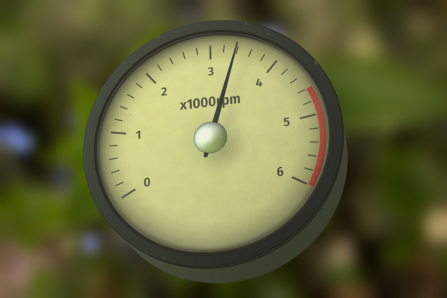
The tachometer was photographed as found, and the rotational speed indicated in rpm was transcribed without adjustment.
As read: 3400 rpm
